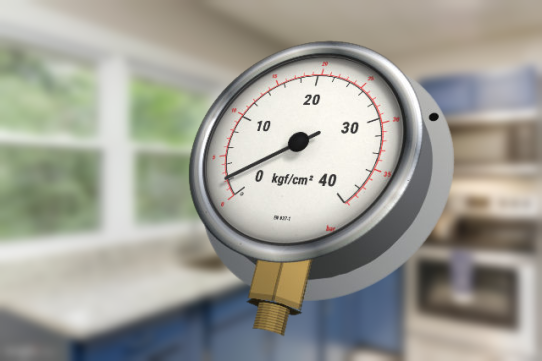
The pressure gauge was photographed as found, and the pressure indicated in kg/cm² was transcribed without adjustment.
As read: 2 kg/cm²
